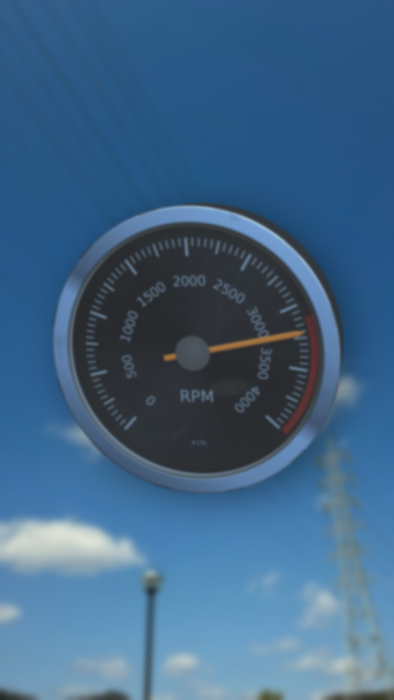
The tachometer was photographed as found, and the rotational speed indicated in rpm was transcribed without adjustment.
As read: 3200 rpm
